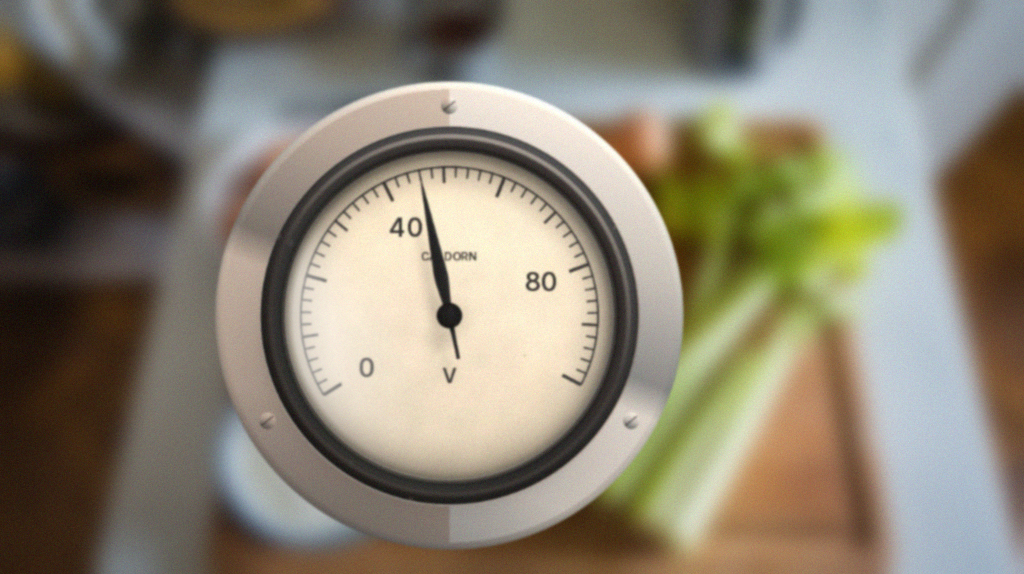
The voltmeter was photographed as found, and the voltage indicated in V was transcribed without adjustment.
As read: 46 V
